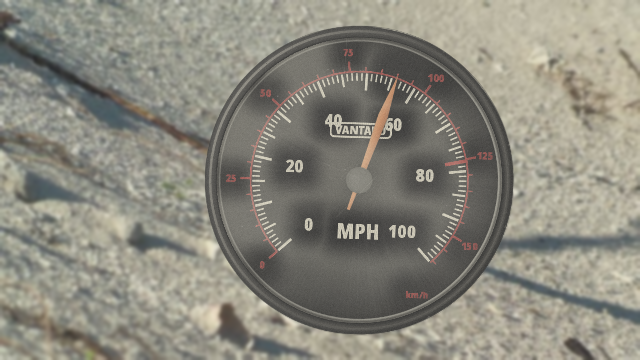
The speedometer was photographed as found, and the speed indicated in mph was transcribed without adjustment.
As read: 56 mph
